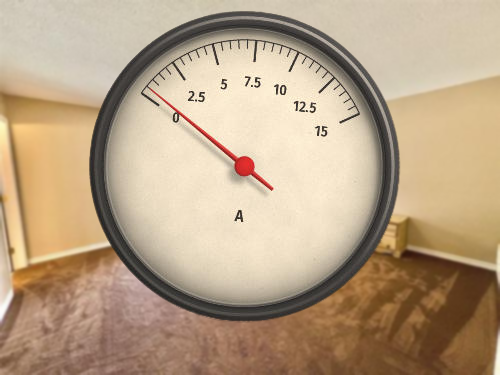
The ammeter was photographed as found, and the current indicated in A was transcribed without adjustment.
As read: 0.5 A
